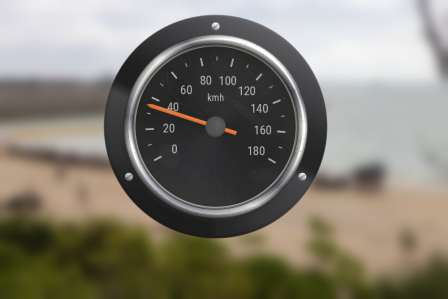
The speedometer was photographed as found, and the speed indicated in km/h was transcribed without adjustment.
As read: 35 km/h
